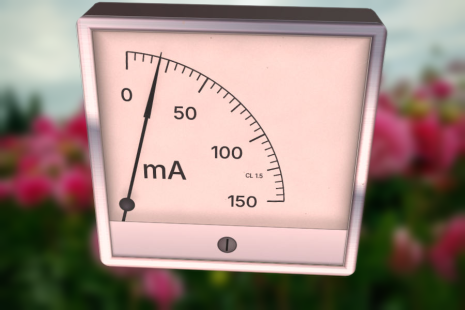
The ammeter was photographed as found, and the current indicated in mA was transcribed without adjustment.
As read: 20 mA
